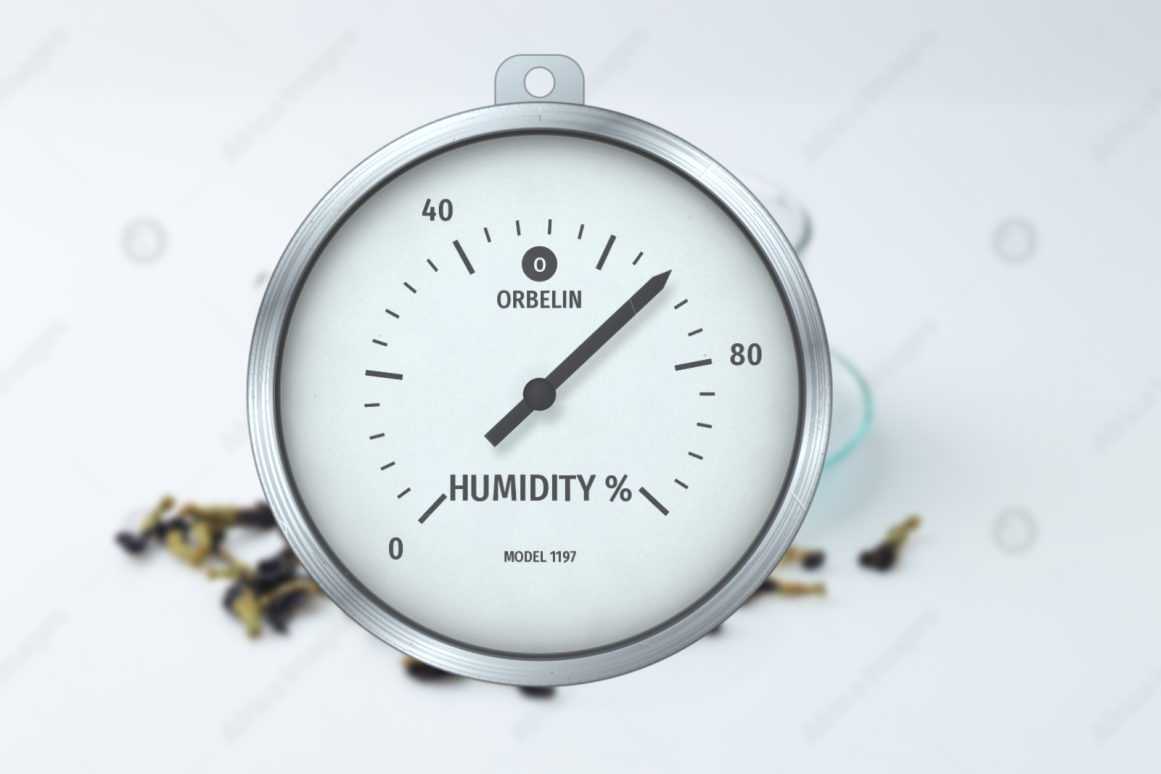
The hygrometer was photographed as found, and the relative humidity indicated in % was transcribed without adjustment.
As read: 68 %
